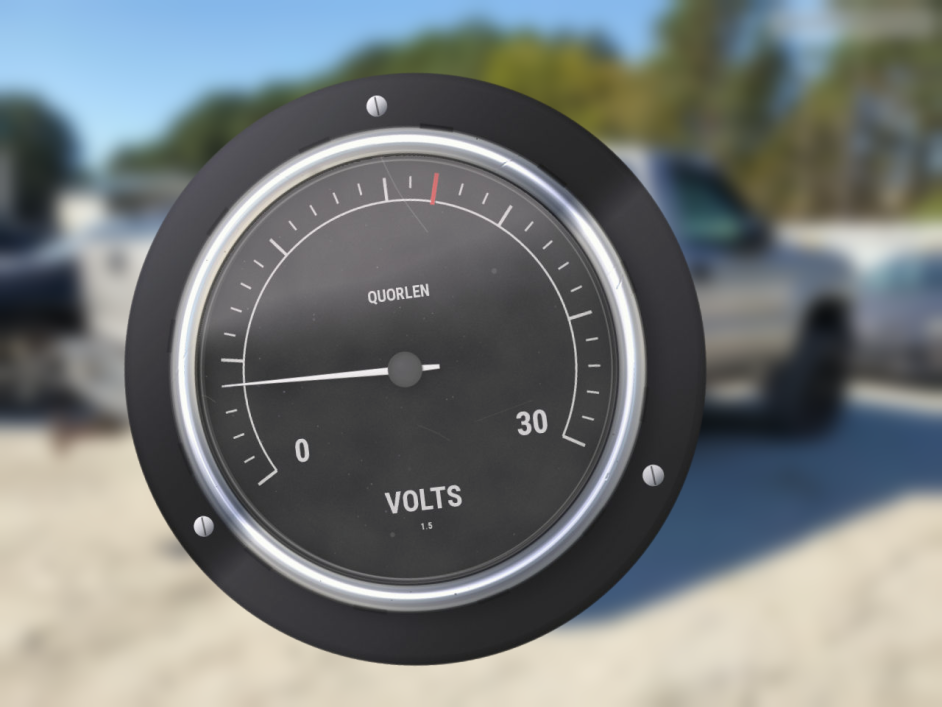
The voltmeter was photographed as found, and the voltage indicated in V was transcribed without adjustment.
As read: 4 V
